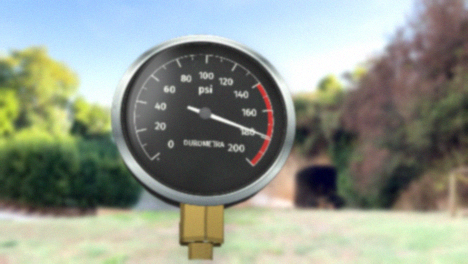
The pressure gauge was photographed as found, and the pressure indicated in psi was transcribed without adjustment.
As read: 180 psi
